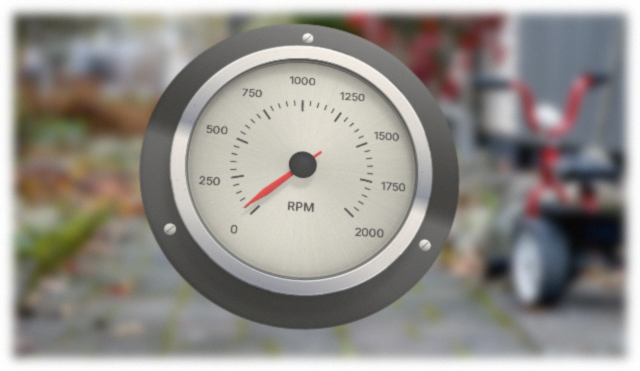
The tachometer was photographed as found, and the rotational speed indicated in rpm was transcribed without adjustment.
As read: 50 rpm
